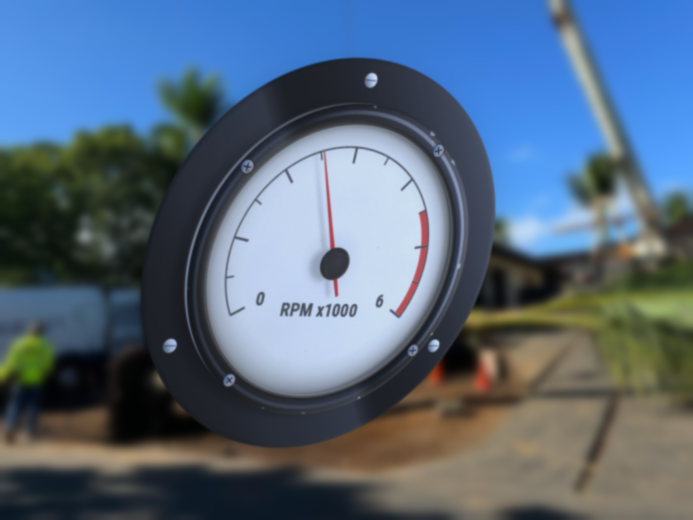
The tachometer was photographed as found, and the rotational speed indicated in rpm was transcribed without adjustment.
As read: 2500 rpm
